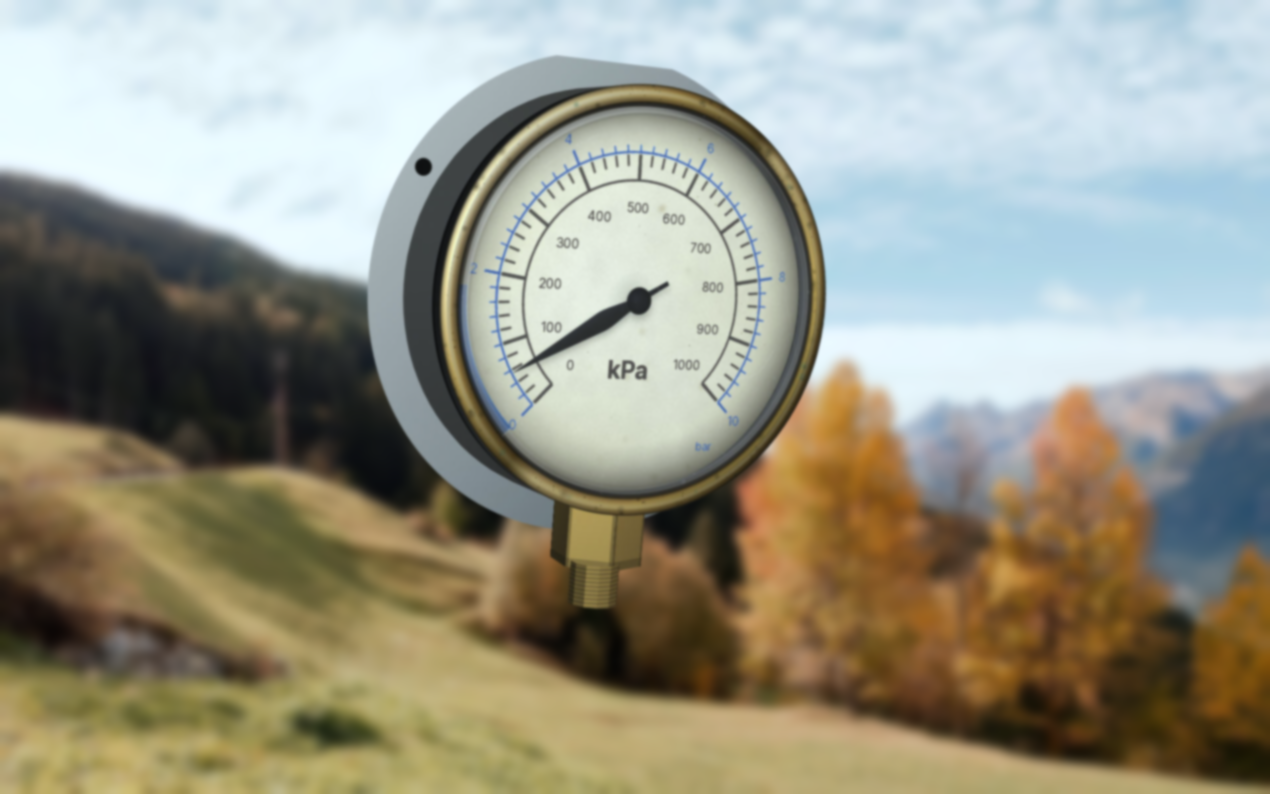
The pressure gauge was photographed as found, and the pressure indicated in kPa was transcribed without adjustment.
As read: 60 kPa
